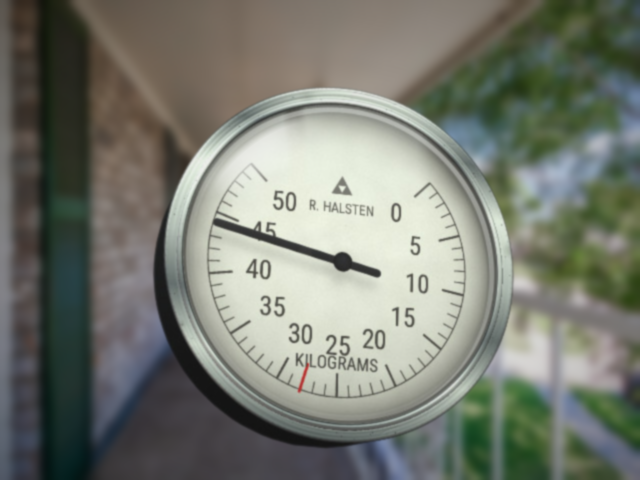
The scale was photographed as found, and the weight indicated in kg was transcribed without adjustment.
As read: 44 kg
